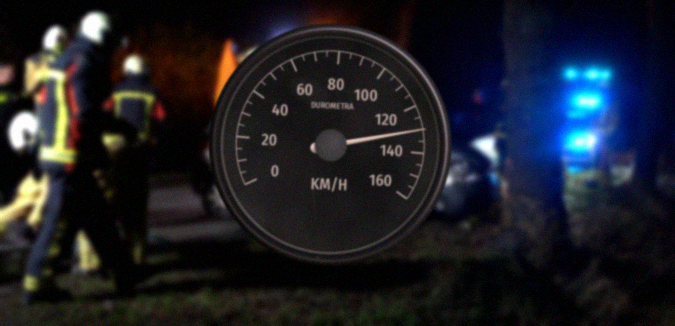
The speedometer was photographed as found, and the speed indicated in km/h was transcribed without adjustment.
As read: 130 km/h
